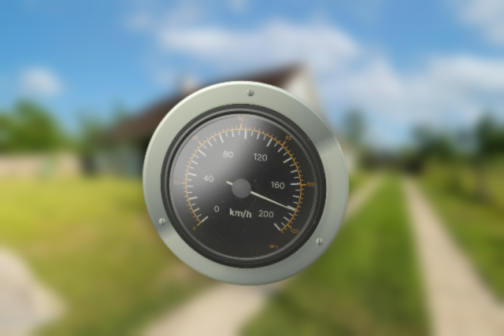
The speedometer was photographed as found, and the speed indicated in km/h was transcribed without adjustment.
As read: 180 km/h
